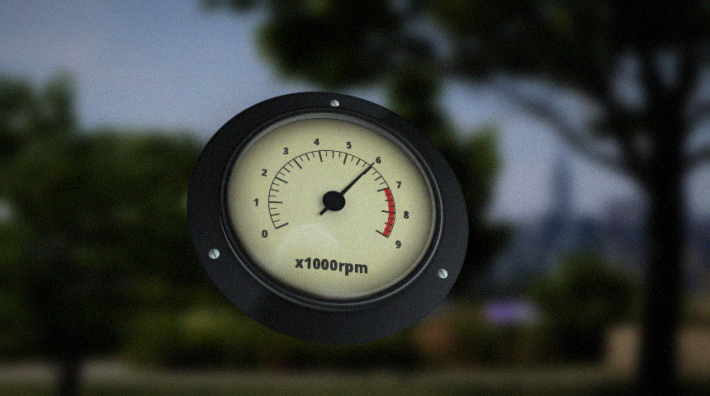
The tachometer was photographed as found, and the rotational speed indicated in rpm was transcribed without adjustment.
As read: 6000 rpm
